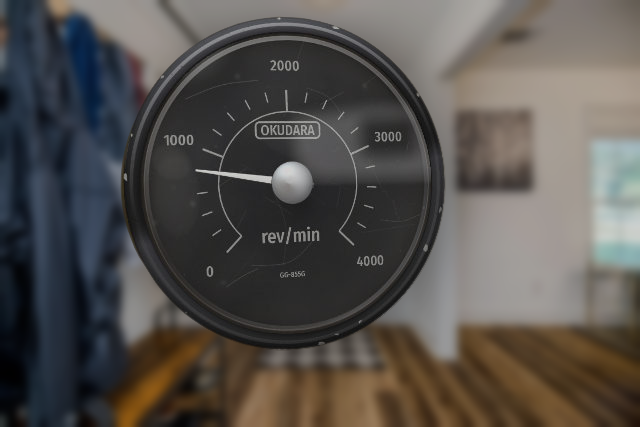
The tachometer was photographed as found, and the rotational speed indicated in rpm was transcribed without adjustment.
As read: 800 rpm
